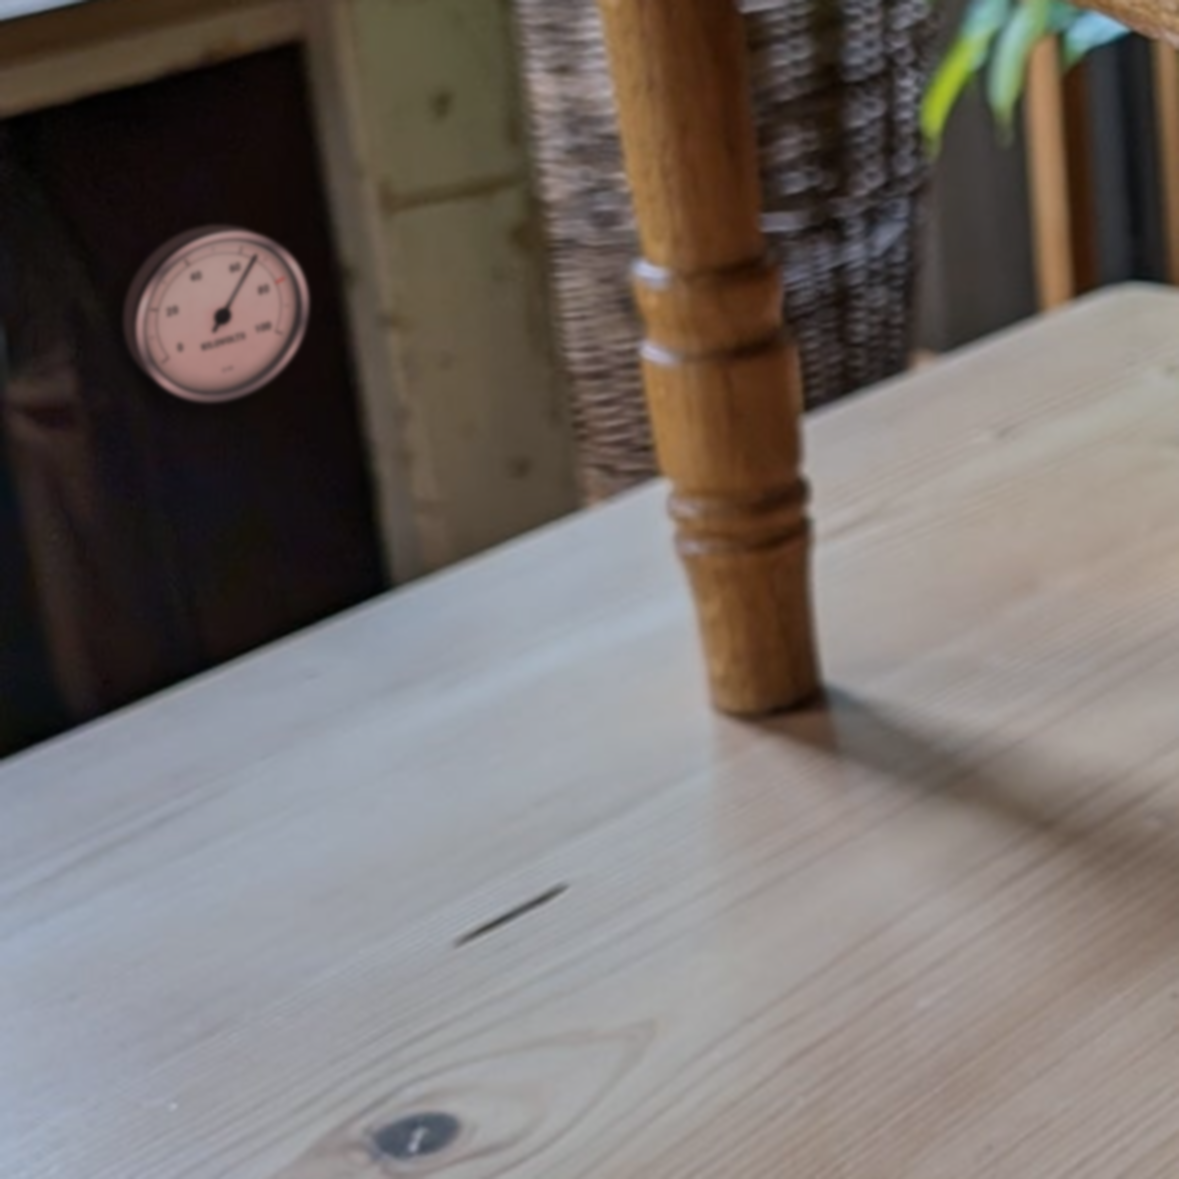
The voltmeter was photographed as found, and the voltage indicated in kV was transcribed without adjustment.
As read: 65 kV
